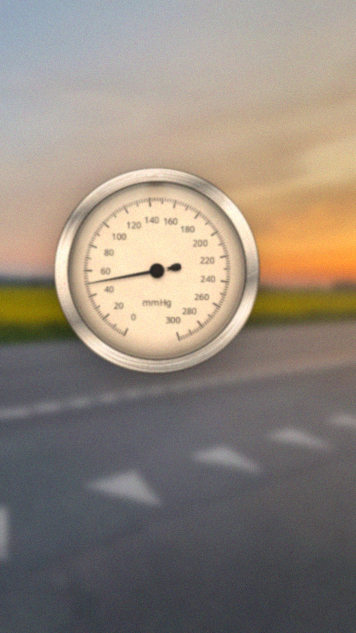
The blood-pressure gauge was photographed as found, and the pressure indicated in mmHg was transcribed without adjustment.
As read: 50 mmHg
